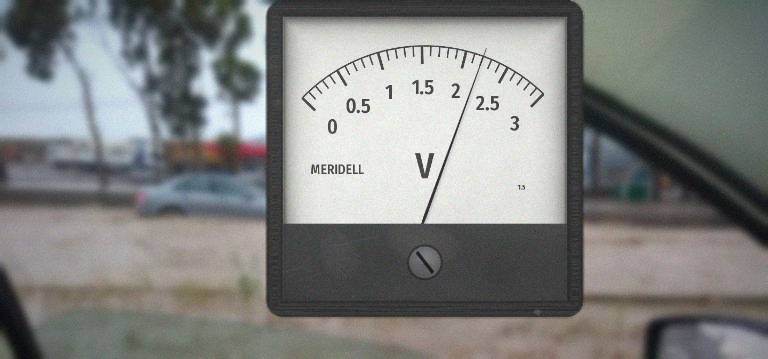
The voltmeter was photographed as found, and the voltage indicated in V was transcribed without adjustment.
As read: 2.2 V
